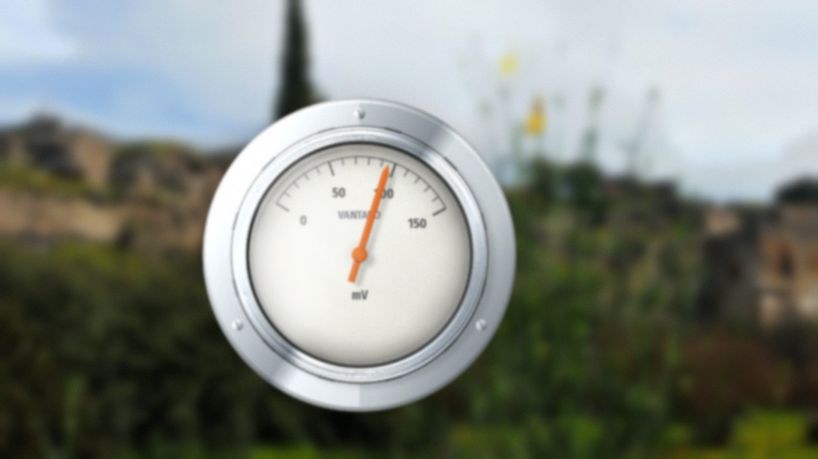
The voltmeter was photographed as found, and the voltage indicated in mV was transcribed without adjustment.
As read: 95 mV
